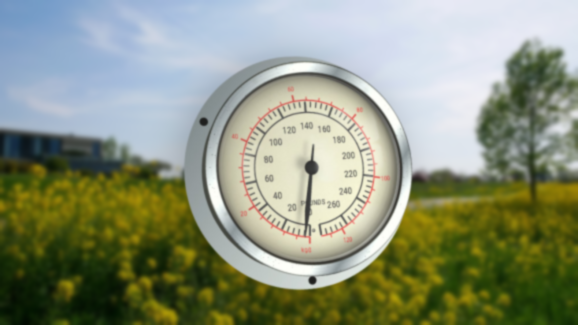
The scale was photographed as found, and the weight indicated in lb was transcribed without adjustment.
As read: 4 lb
